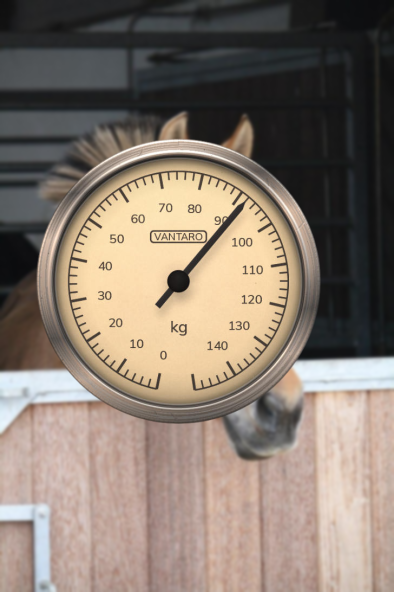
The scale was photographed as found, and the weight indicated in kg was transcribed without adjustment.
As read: 92 kg
